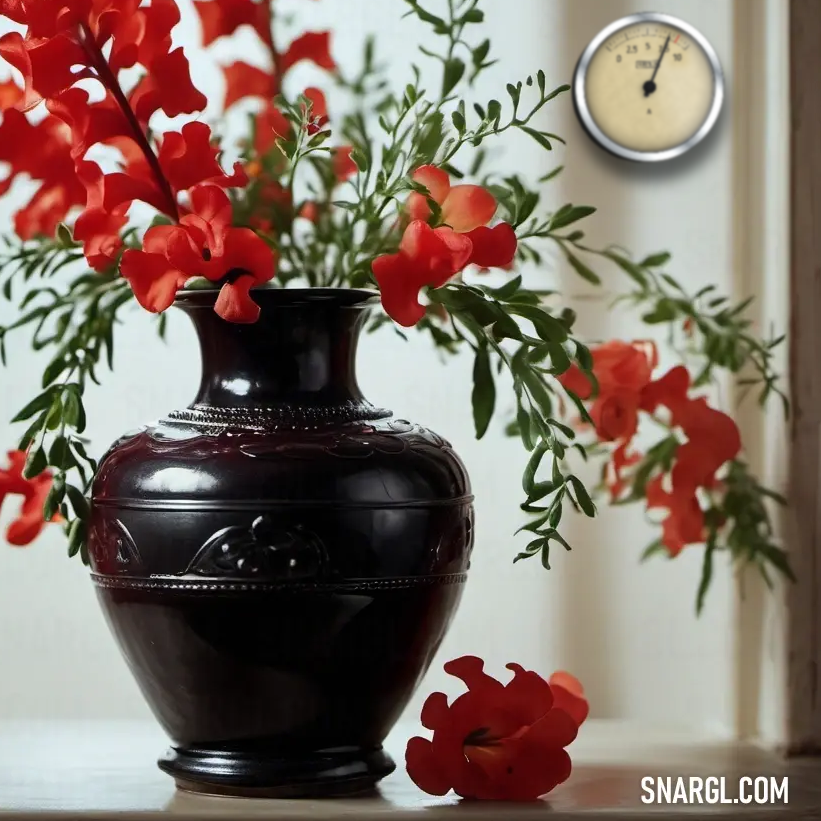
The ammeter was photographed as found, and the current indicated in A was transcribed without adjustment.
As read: 7.5 A
